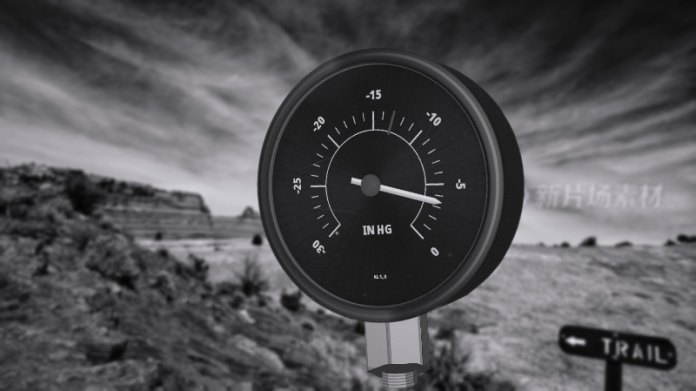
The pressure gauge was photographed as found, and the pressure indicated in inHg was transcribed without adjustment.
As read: -3.5 inHg
